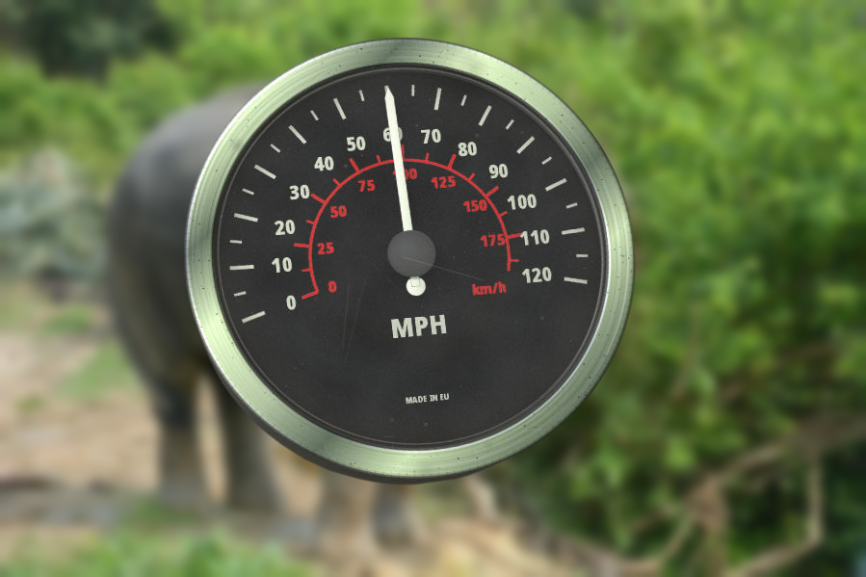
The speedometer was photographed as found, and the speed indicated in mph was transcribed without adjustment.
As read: 60 mph
